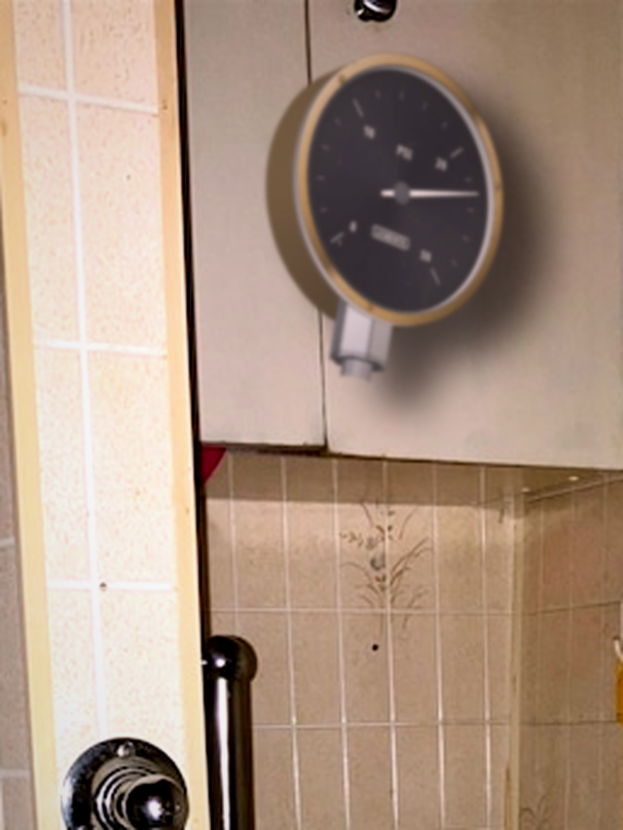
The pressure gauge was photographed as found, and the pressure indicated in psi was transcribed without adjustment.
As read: 23 psi
